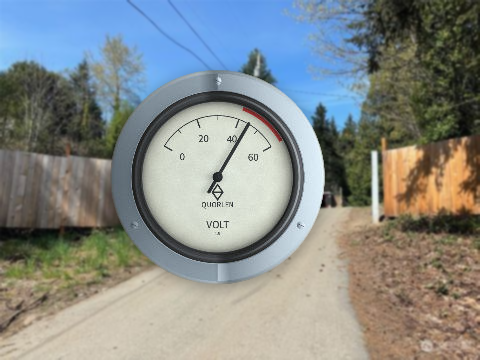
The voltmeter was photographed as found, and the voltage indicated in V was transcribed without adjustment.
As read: 45 V
